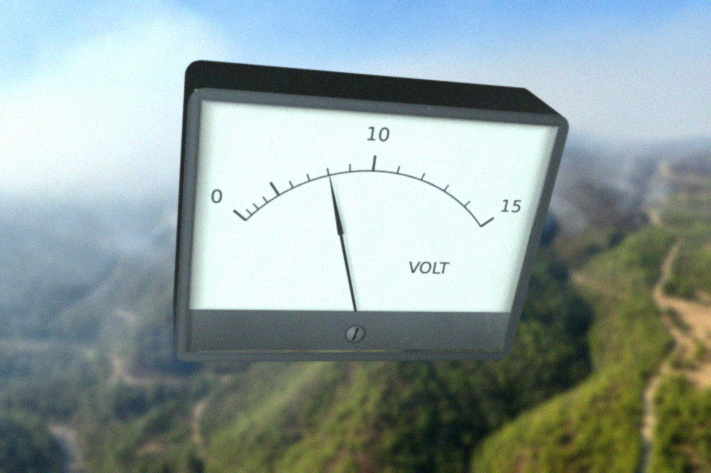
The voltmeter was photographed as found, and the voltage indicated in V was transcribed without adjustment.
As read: 8 V
